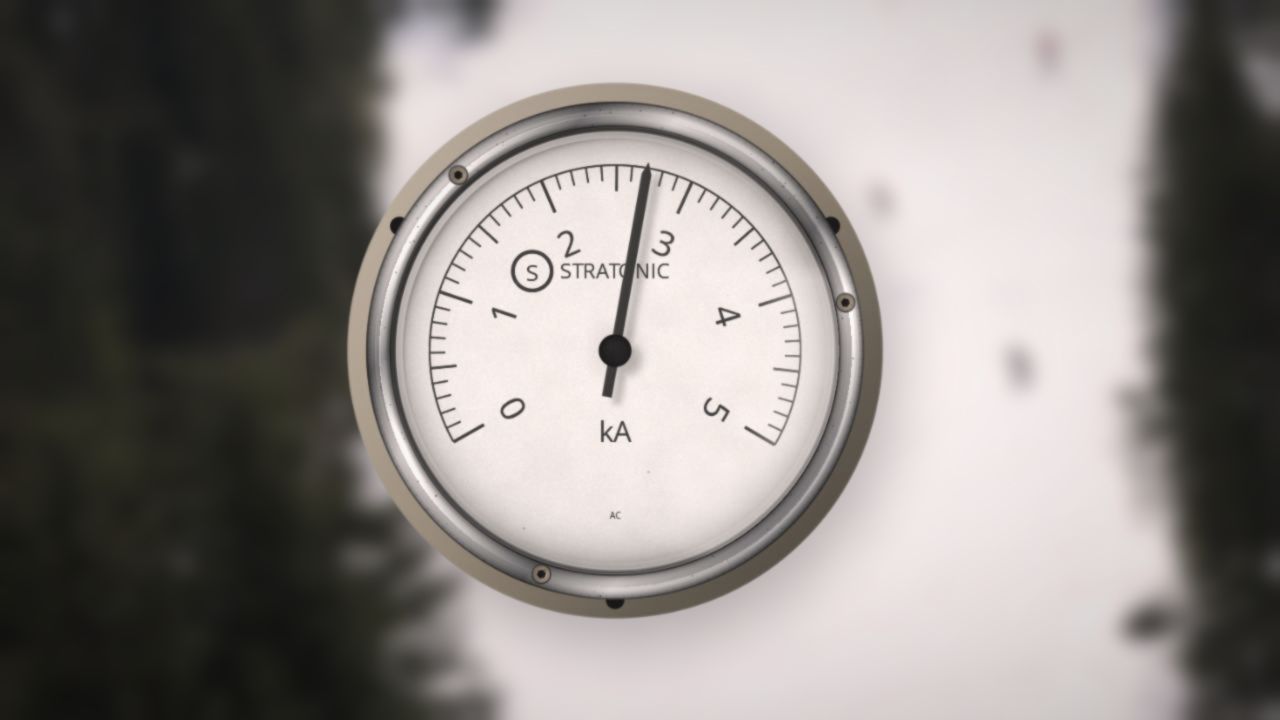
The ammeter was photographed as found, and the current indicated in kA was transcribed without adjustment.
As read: 2.7 kA
